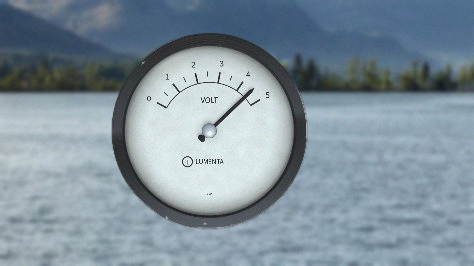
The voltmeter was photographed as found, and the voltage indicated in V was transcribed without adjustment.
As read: 4.5 V
